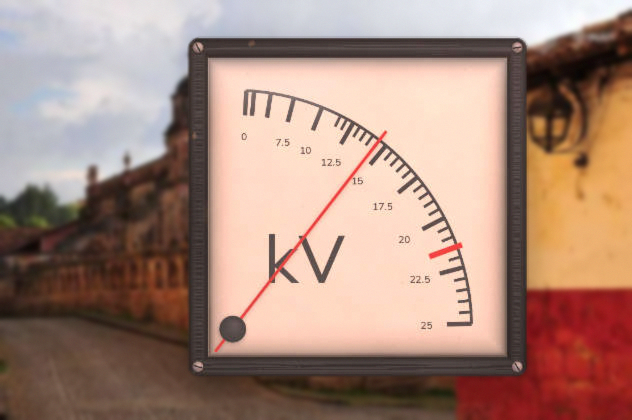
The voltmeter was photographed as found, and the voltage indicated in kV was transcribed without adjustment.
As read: 14.5 kV
